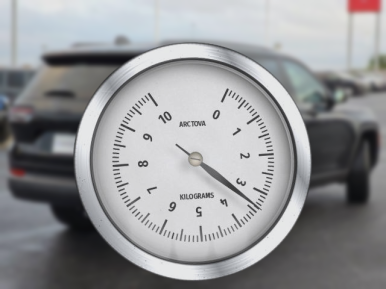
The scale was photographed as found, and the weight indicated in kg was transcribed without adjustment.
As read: 3.4 kg
